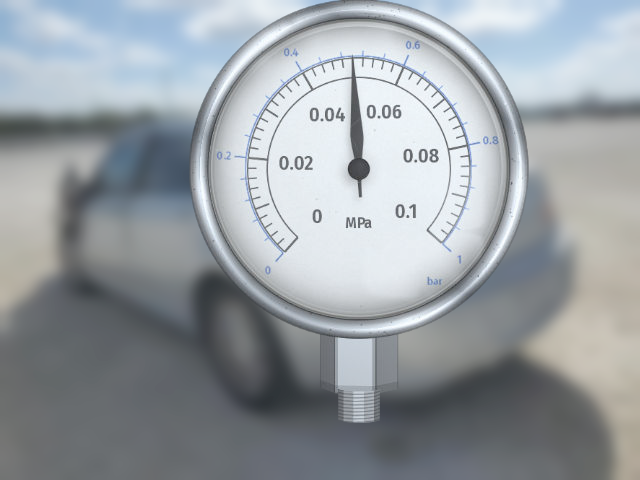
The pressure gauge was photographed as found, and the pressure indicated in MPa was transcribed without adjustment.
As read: 0.05 MPa
